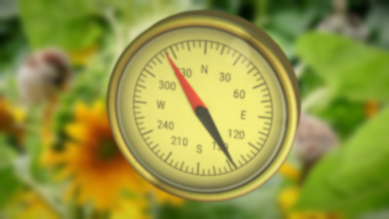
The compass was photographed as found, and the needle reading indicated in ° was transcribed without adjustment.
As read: 325 °
